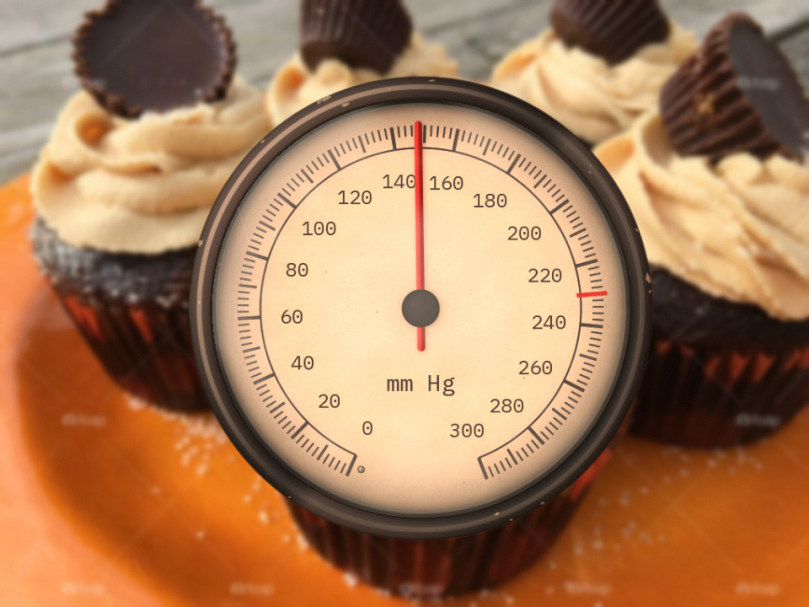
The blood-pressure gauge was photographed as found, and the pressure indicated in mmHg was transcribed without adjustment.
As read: 148 mmHg
